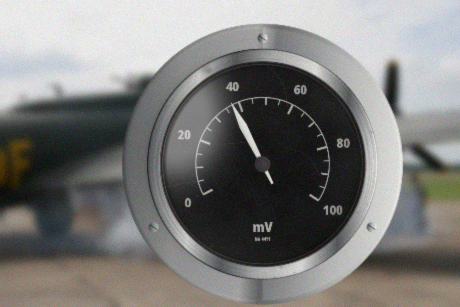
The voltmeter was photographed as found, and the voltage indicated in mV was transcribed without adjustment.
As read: 37.5 mV
